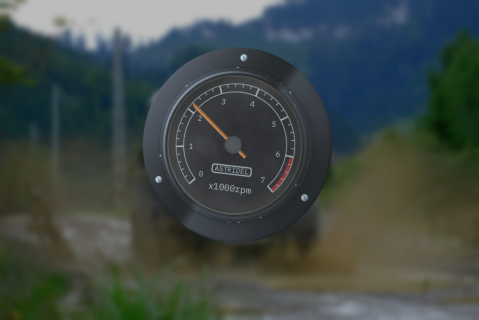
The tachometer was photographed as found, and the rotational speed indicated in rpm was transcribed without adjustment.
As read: 2200 rpm
